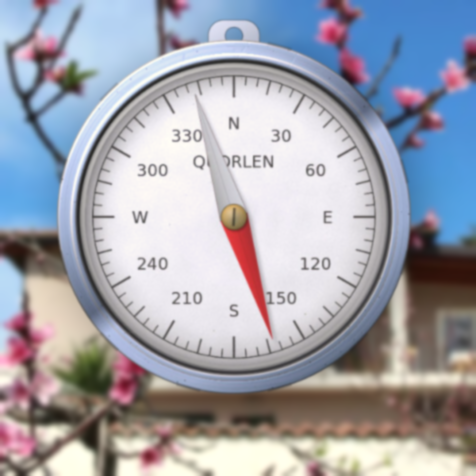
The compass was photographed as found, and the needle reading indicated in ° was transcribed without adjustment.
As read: 162.5 °
